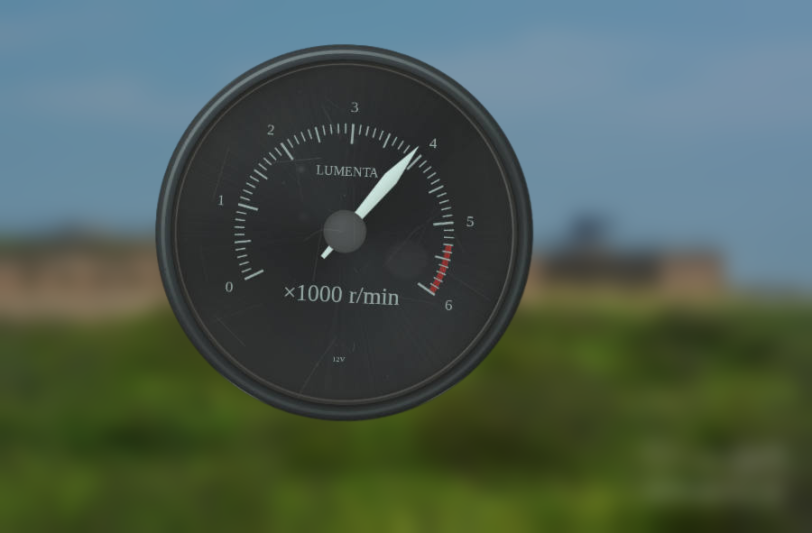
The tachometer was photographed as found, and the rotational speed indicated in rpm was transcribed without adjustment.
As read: 3900 rpm
